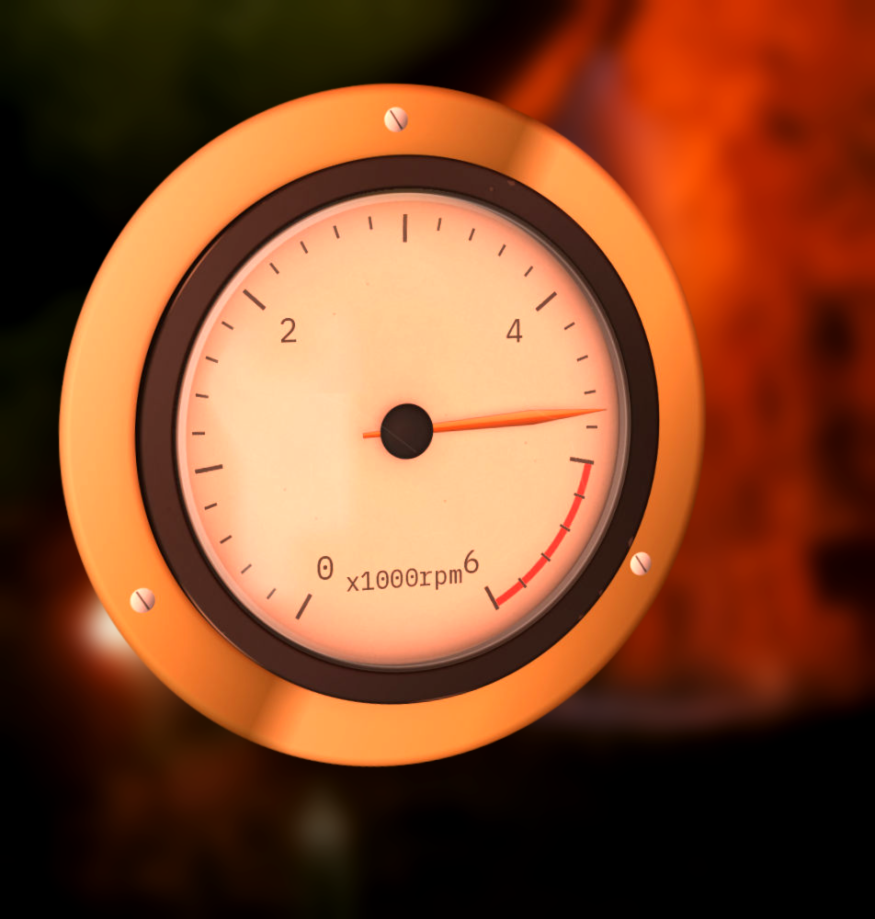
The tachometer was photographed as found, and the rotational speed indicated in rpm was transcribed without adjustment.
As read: 4700 rpm
